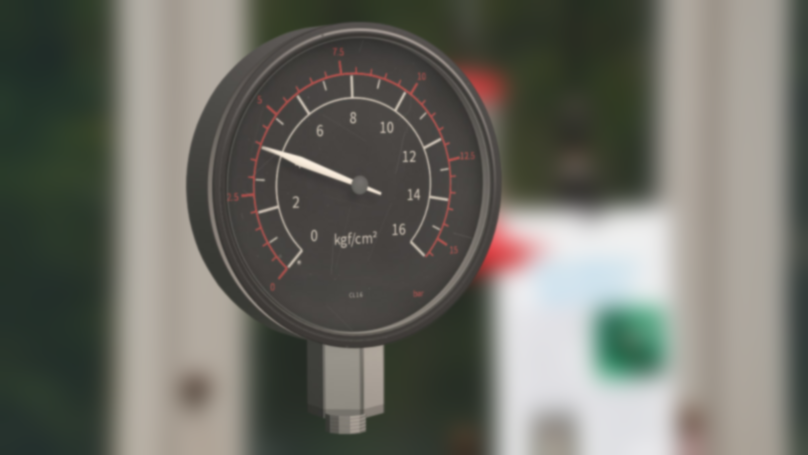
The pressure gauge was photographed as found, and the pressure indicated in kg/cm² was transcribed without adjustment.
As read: 4 kg/cm²
